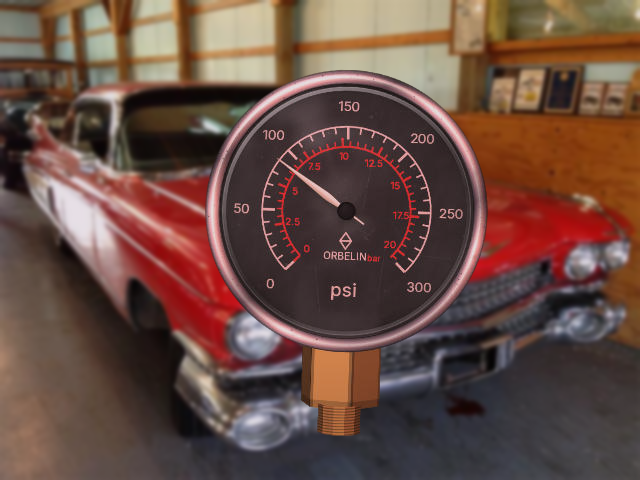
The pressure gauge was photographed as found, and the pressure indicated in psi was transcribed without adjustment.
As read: 90 psi
